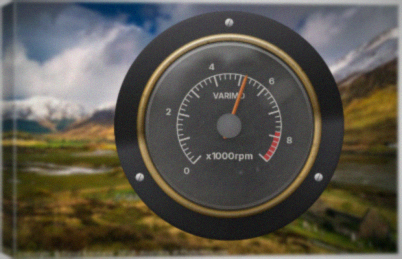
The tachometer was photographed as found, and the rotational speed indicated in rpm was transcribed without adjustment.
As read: 5200 rpm
